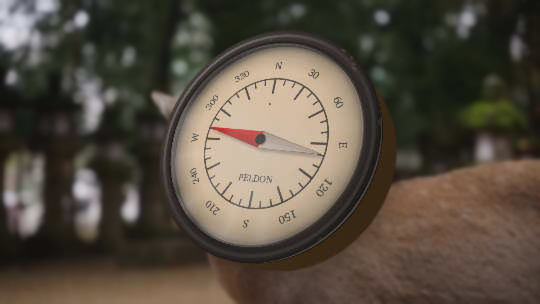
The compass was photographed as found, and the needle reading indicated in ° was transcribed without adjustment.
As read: 280 °
